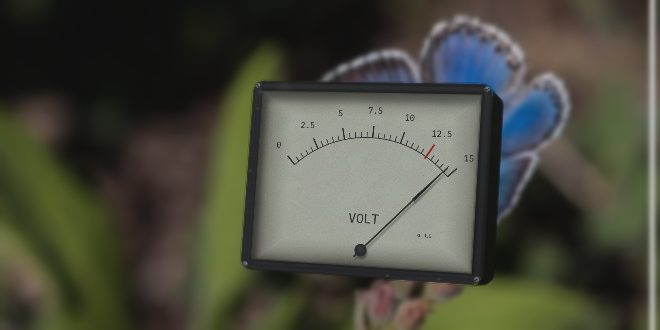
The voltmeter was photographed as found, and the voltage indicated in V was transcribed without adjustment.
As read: 14.5 V
